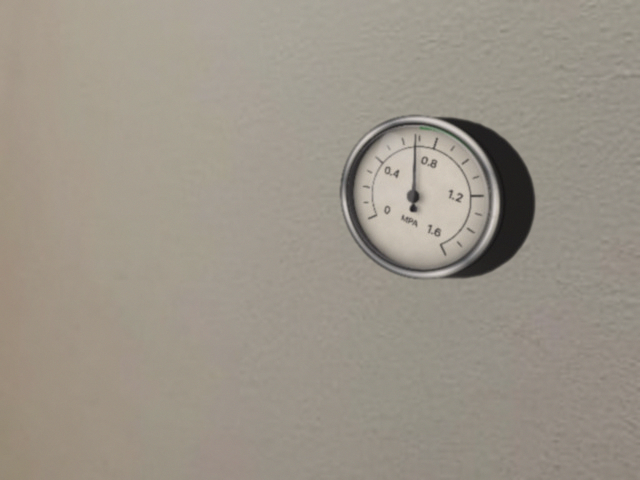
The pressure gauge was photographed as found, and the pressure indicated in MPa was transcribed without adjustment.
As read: 0.7 MPa
